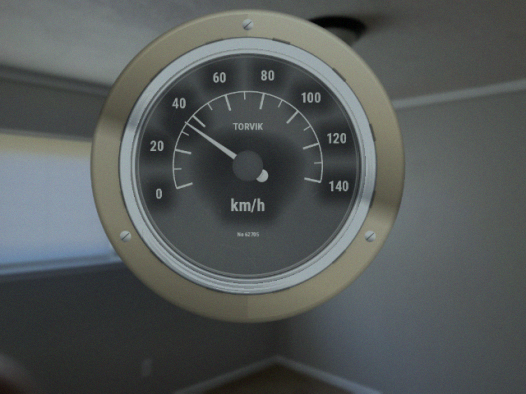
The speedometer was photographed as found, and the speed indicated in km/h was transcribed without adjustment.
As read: 35 km/h
